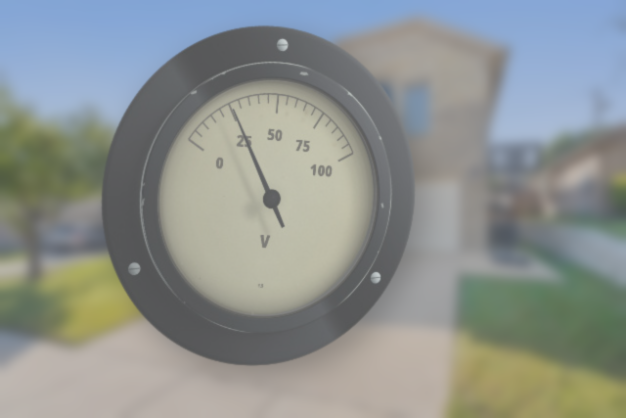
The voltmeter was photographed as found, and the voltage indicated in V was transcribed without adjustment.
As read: 25 V
